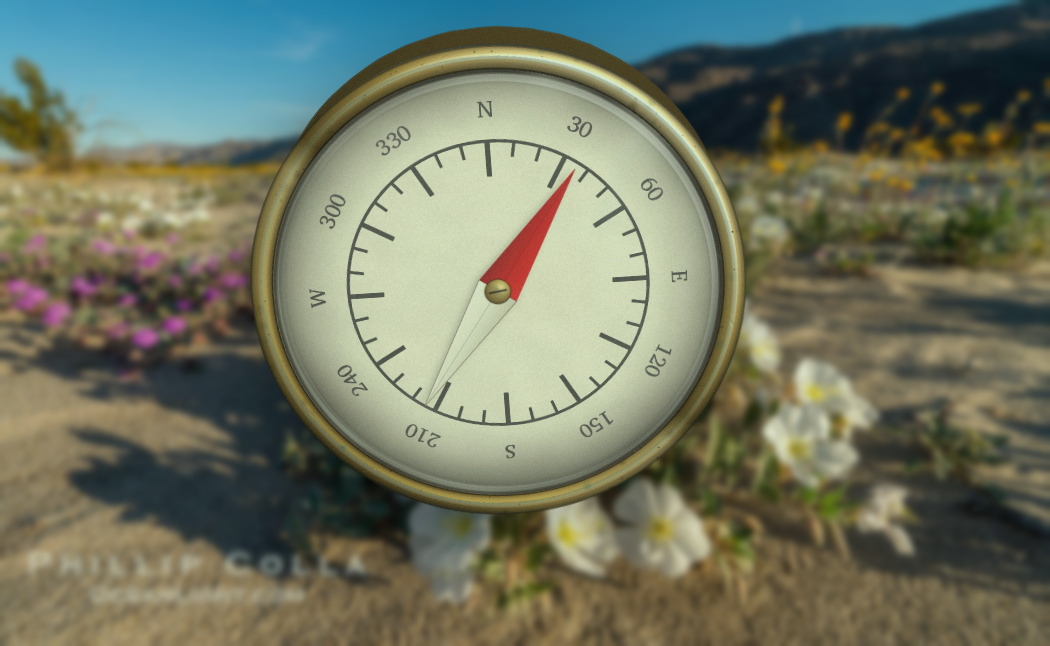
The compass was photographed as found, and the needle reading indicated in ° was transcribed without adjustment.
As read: 35 °
